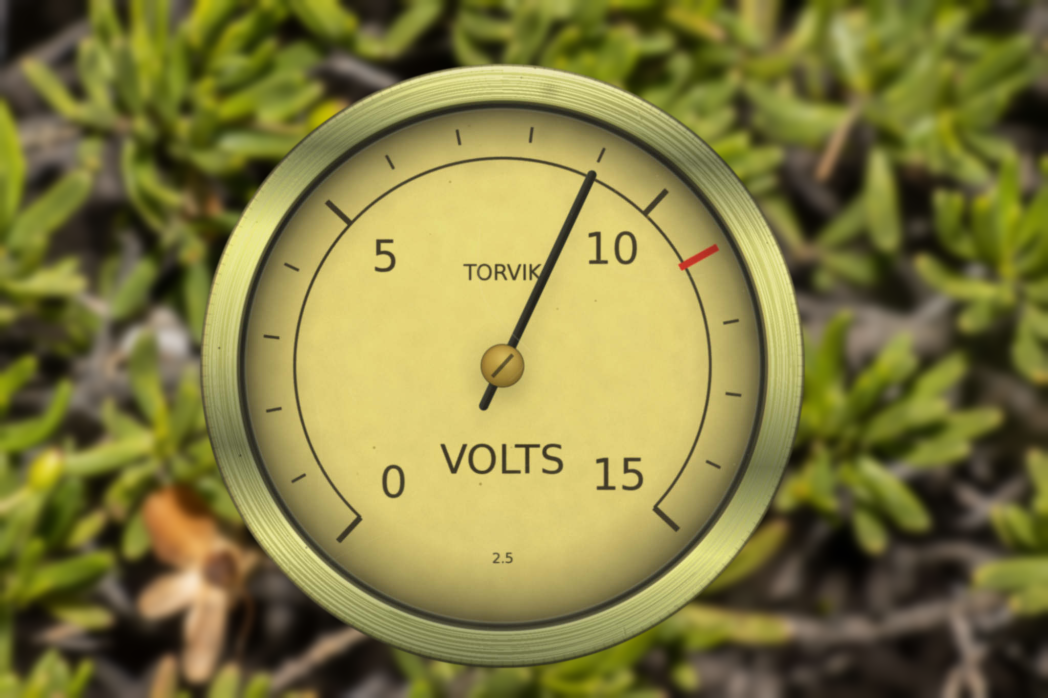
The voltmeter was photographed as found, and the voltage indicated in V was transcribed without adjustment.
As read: 9 V
